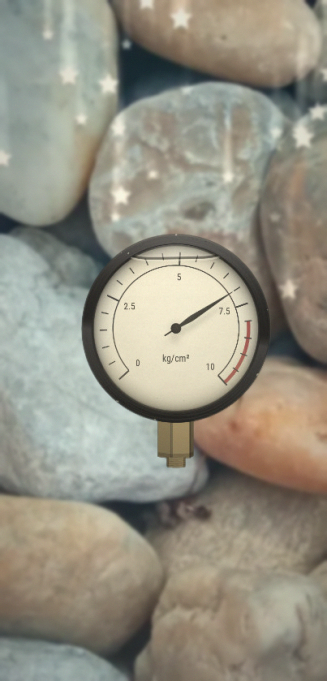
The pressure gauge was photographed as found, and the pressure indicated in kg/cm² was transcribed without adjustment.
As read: 7 kg/cm²
